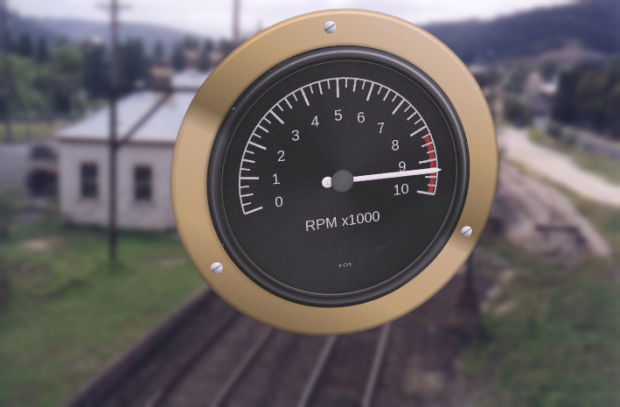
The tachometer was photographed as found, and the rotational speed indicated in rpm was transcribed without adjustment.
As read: 9250 rpm
